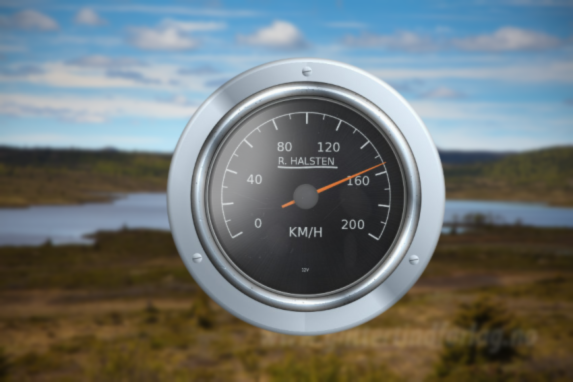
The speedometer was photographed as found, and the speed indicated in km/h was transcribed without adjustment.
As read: 155 km/h
